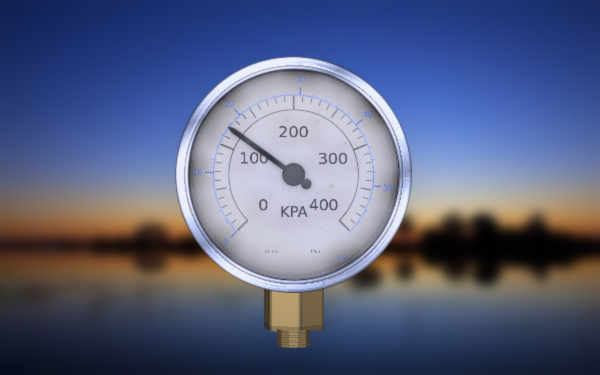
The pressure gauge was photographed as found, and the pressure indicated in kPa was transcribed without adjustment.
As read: 120 kPa
